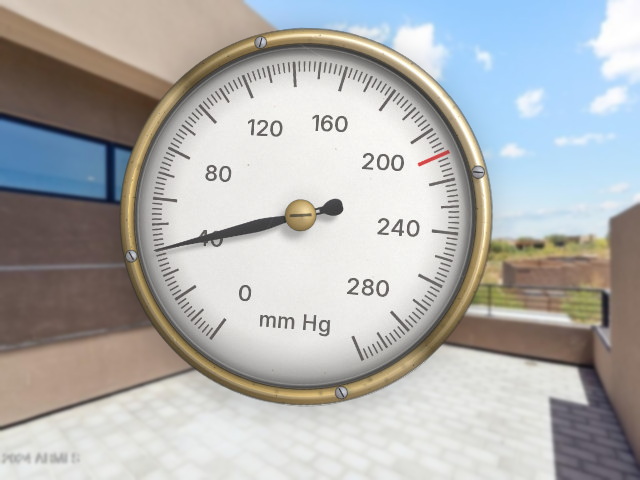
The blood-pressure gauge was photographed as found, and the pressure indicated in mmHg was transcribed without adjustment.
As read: 40 mmHg
